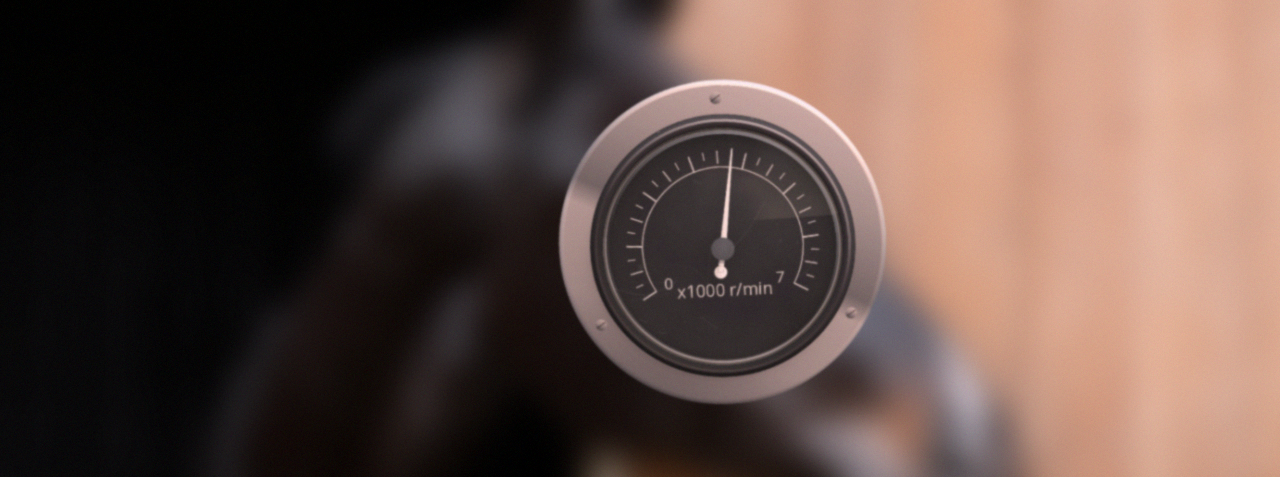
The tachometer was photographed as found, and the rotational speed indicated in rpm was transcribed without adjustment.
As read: 3750 rpm
